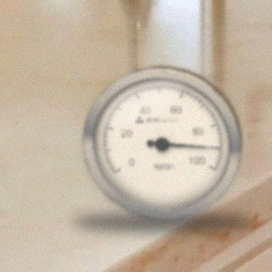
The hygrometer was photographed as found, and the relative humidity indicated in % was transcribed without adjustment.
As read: 90 %
